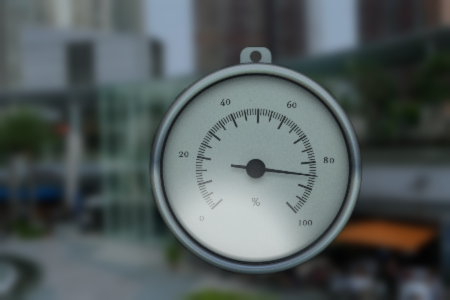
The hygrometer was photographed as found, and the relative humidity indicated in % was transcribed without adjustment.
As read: 85 %
